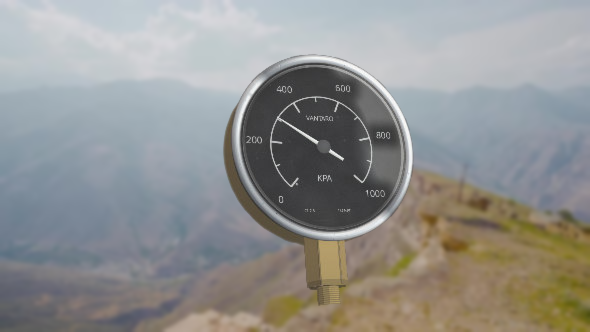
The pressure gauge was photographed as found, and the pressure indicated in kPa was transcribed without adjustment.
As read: 300 kPa
